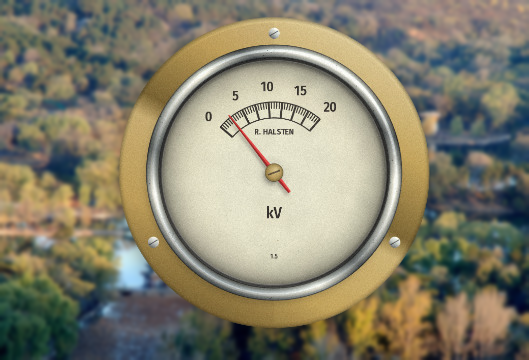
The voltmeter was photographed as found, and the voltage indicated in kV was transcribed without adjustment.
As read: 2.5 kV
